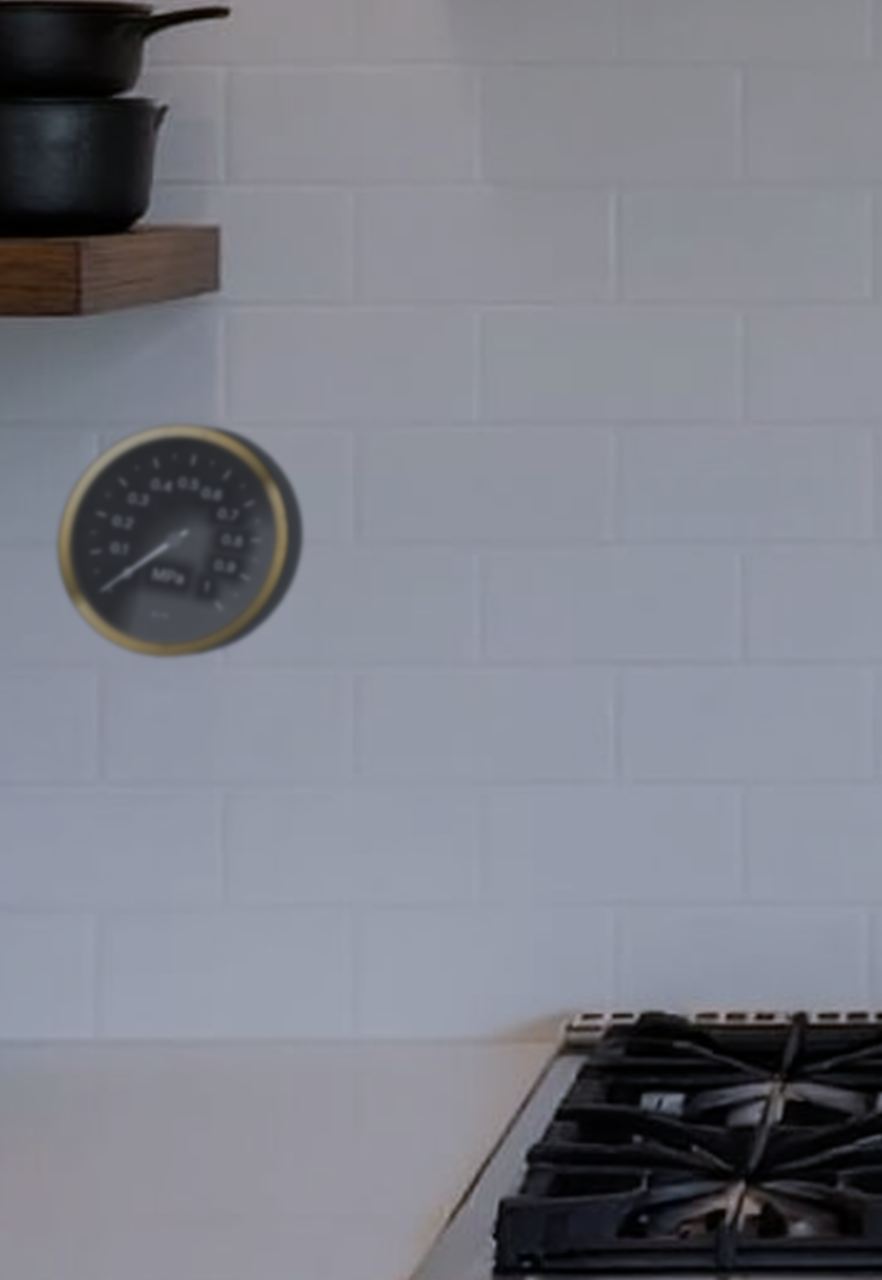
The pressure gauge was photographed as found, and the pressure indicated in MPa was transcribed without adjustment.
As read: 0 MPa
